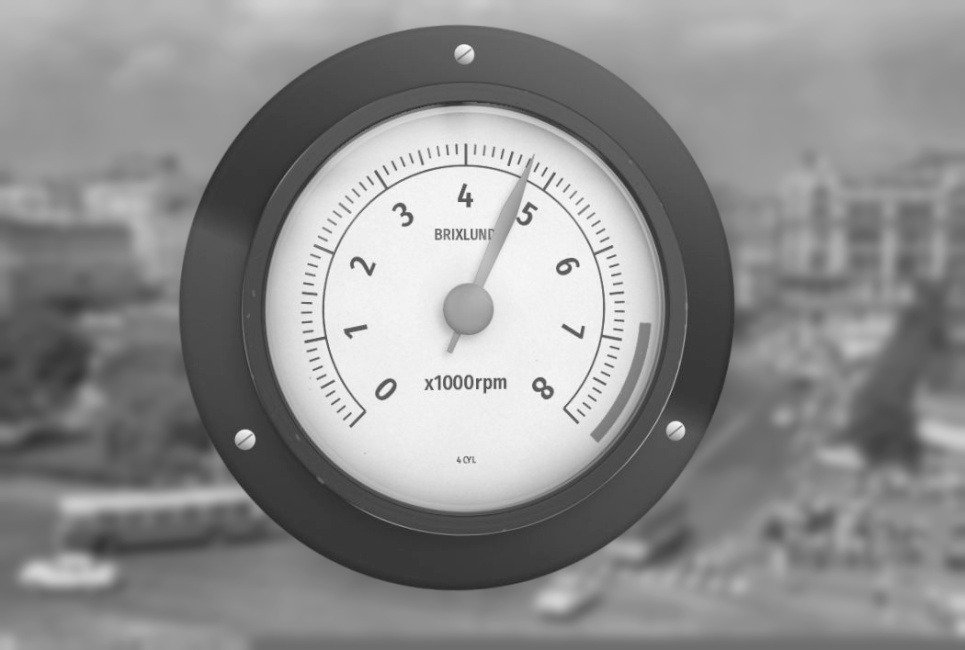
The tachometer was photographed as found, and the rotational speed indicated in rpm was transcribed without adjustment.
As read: 4700 rpm
